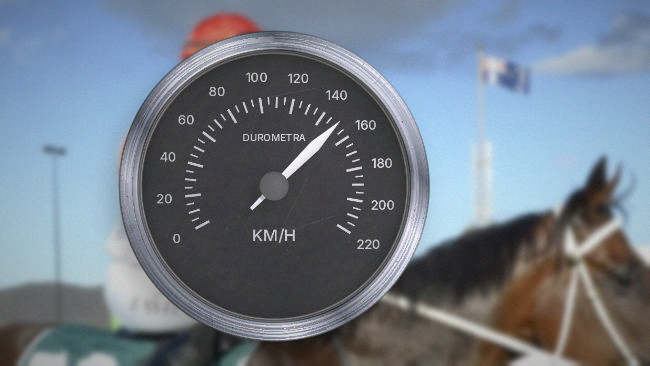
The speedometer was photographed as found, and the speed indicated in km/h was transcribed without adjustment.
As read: 150 km/h
